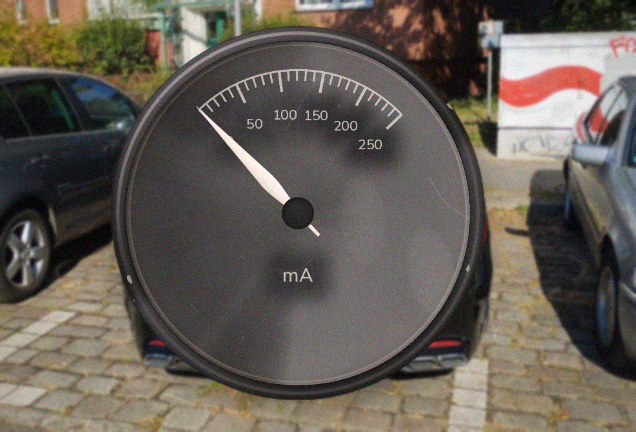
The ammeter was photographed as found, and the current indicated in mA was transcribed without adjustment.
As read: 0 mA
